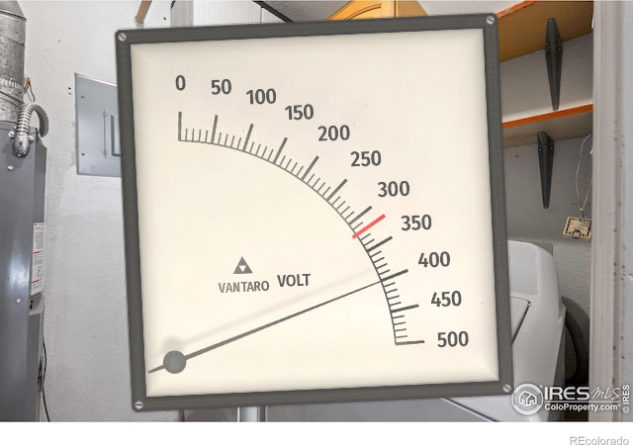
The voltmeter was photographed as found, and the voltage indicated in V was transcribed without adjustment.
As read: 400 V
